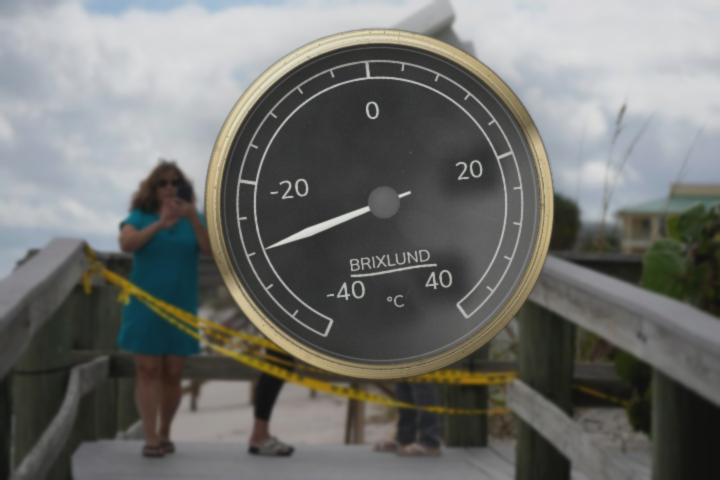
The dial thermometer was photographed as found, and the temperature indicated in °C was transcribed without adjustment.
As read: -28 °C
